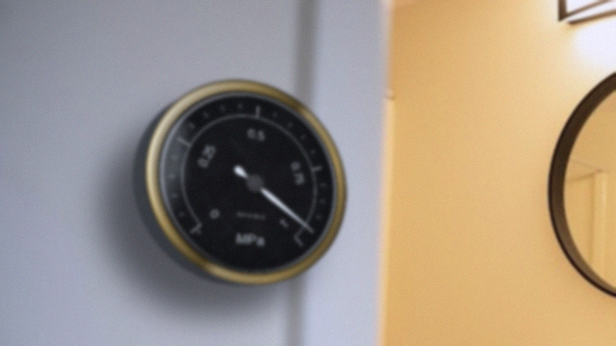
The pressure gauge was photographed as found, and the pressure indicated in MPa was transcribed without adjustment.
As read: 0.95 MPa
